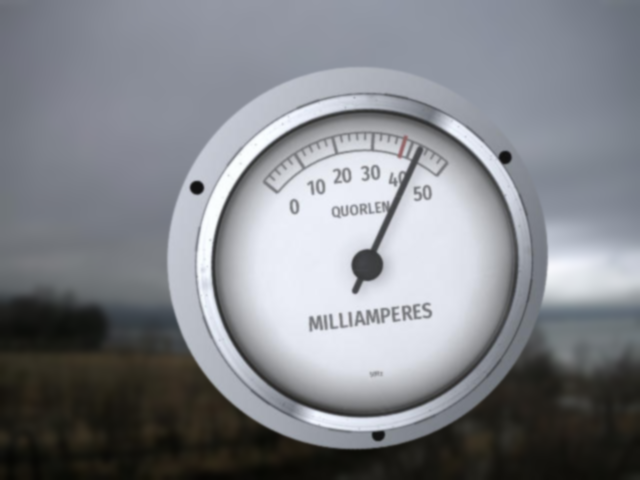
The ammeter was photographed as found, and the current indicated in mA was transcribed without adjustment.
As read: 42 mA
